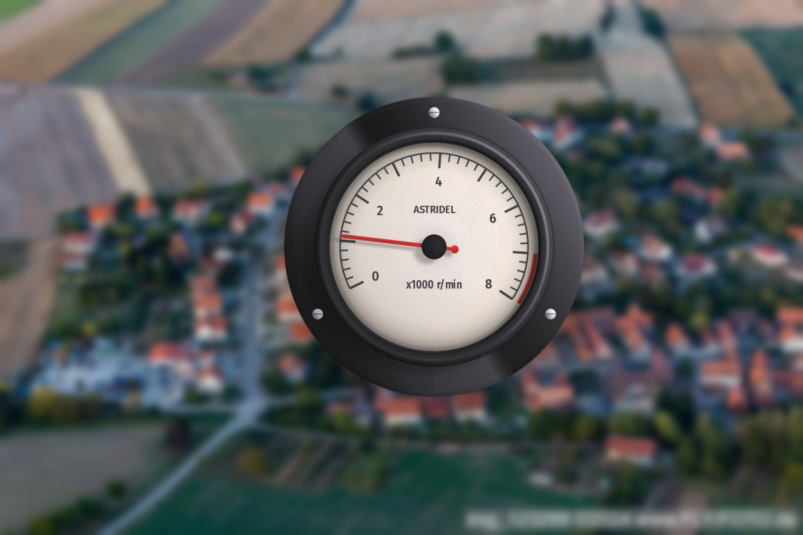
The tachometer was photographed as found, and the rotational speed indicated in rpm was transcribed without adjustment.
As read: 1100 rpm
